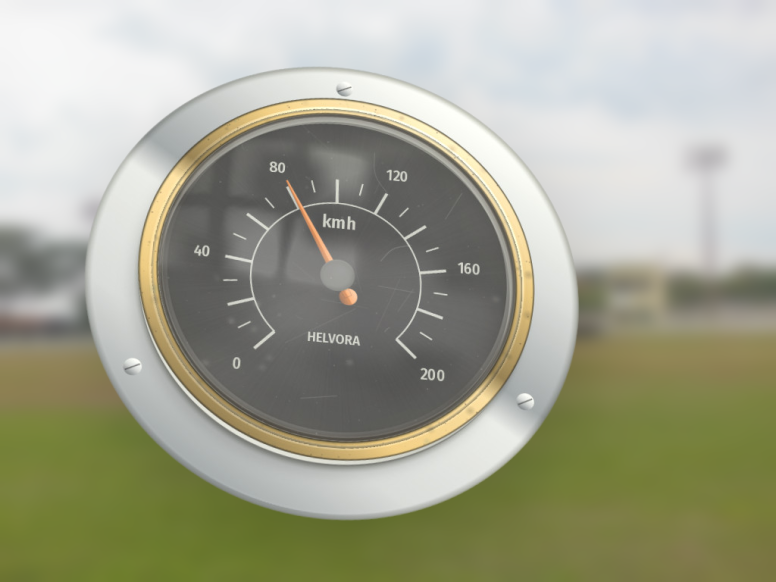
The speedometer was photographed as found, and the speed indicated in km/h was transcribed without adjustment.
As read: 80 km/h
